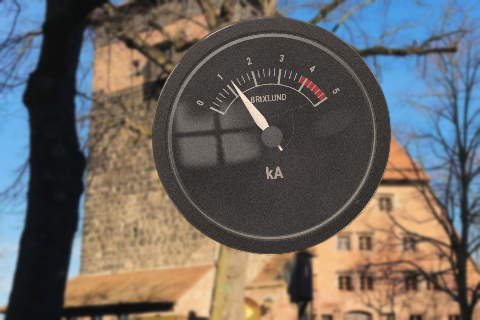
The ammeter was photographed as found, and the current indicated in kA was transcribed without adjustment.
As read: 1.2 kA
